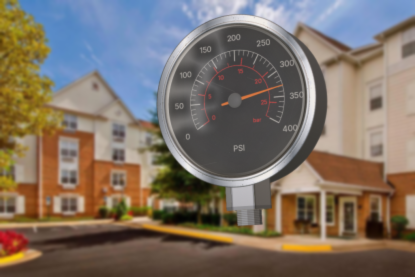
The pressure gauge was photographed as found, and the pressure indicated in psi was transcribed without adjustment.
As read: 330 psi
